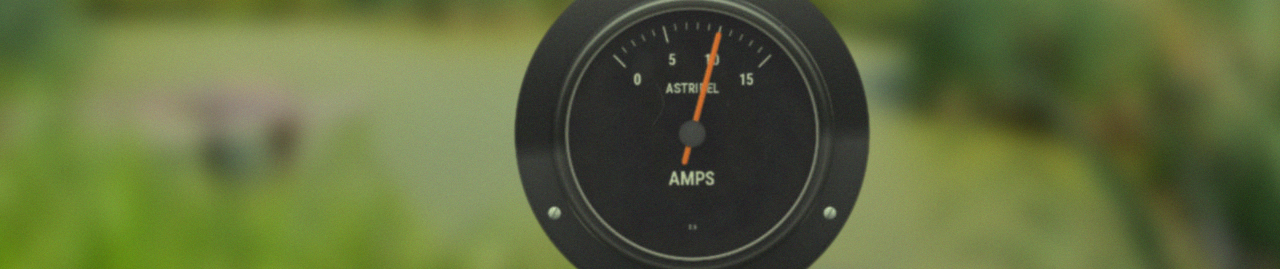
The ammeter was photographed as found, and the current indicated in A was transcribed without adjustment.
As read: 10 A
